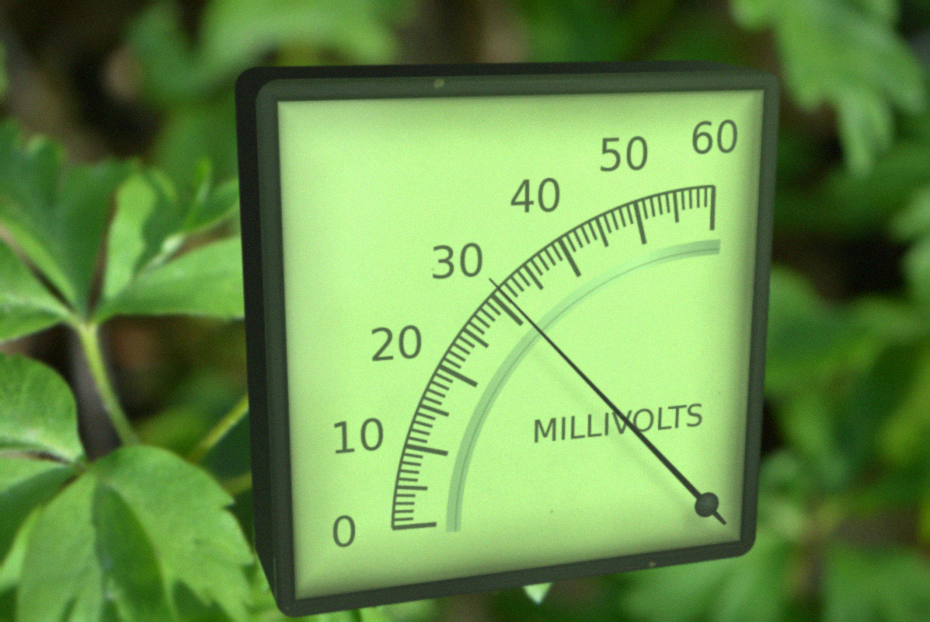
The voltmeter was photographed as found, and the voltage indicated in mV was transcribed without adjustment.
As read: 31 mV
